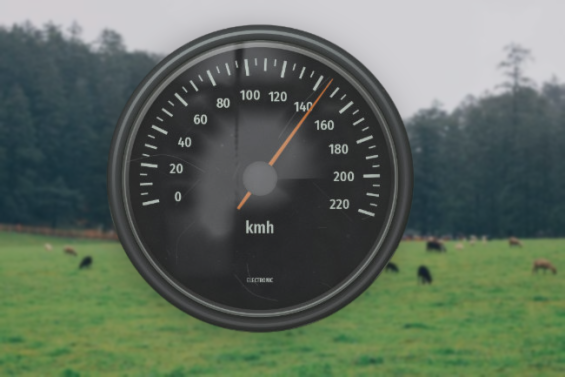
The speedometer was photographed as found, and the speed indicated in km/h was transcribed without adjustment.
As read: 145 km/h
